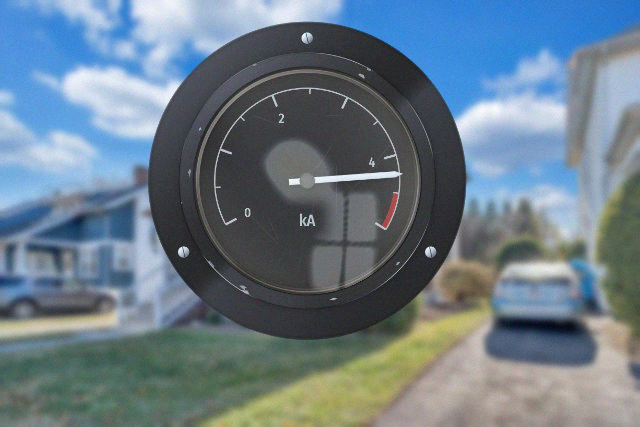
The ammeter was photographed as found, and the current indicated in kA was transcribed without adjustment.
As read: 4.25 kA
